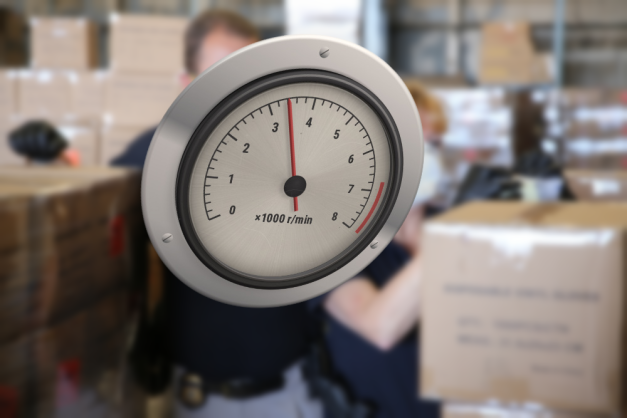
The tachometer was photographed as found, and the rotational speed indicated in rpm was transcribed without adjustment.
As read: 3400 rpm
